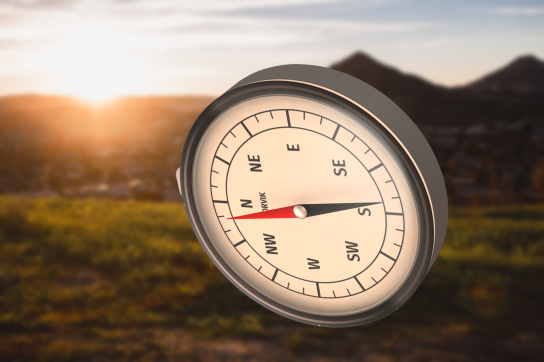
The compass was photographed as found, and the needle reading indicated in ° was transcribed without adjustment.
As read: 350 °
